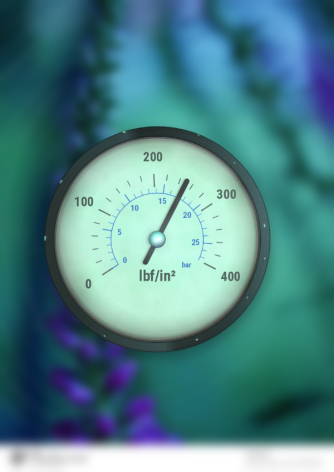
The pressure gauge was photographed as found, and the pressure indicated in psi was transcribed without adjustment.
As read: 250 psi
